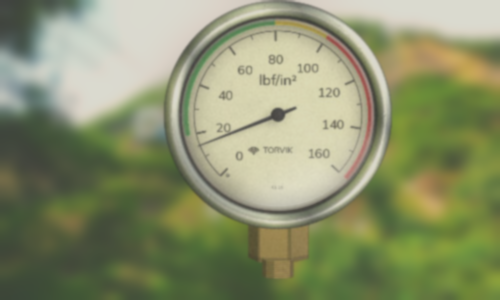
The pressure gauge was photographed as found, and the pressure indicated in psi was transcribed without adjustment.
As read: 15 psi
